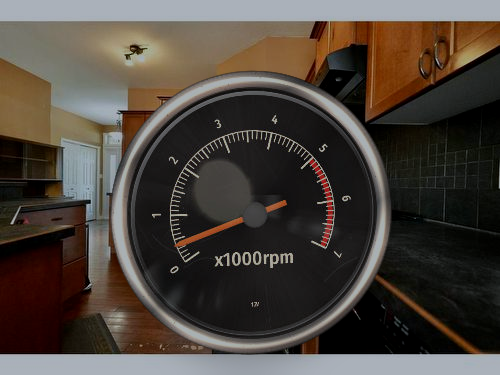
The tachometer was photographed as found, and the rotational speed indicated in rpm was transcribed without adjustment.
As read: 400 rpm
